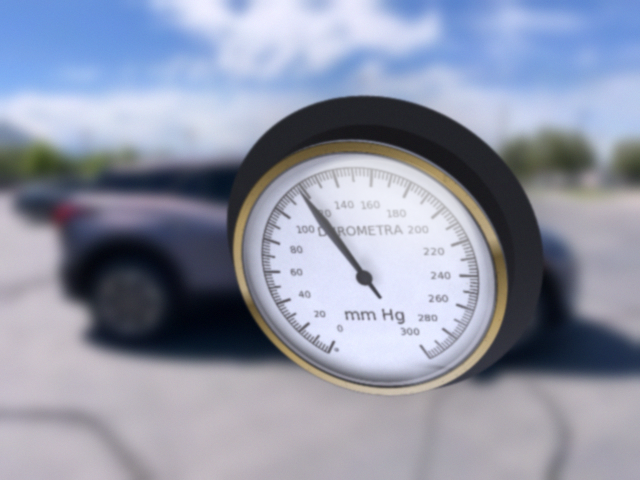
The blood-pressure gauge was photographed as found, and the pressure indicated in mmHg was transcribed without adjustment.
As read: 120 mmHg
